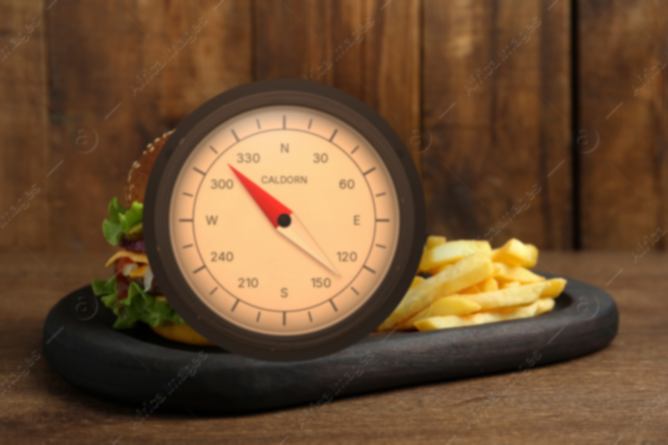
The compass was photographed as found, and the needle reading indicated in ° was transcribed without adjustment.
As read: 315 °
